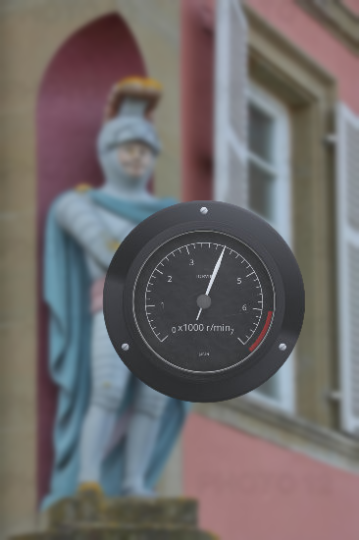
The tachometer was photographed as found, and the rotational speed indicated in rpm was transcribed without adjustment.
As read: 4000 rpm
